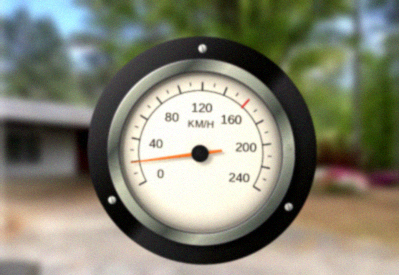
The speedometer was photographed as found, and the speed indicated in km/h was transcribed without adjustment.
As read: 20 km/h
